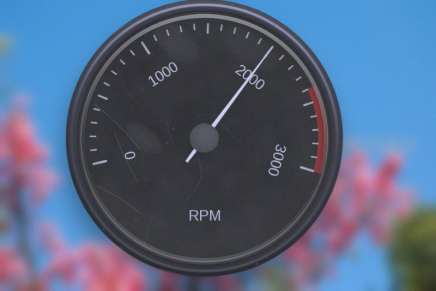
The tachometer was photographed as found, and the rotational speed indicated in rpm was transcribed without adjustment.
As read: 2000 rpm
